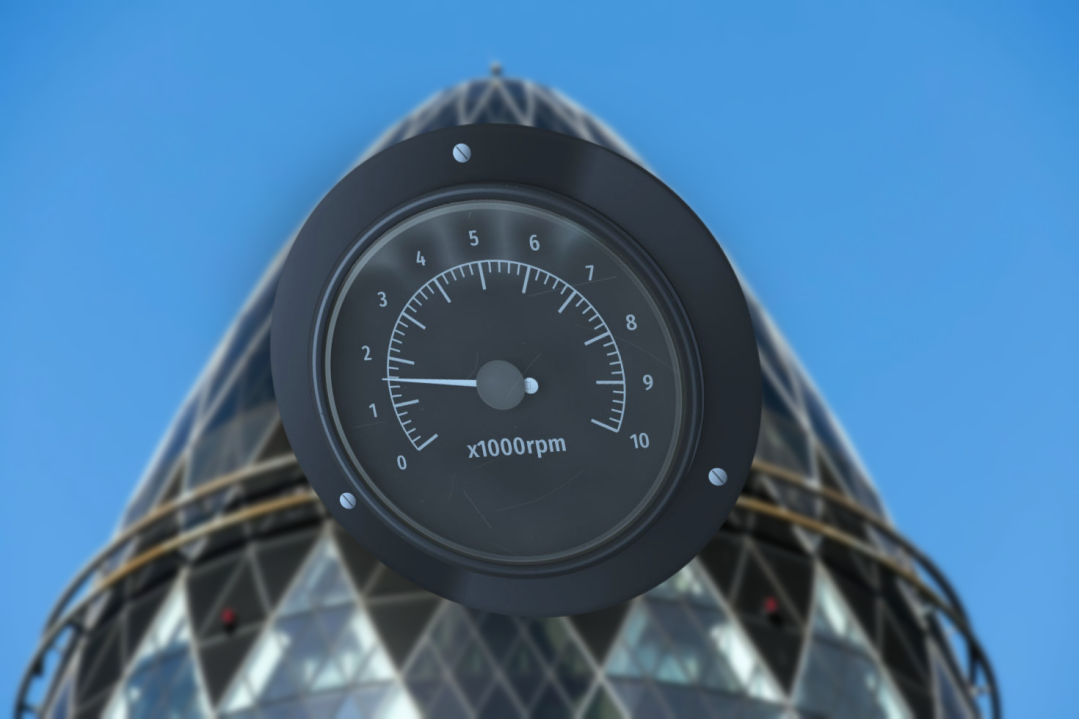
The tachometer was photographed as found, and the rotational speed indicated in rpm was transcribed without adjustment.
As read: 1600 rpm
